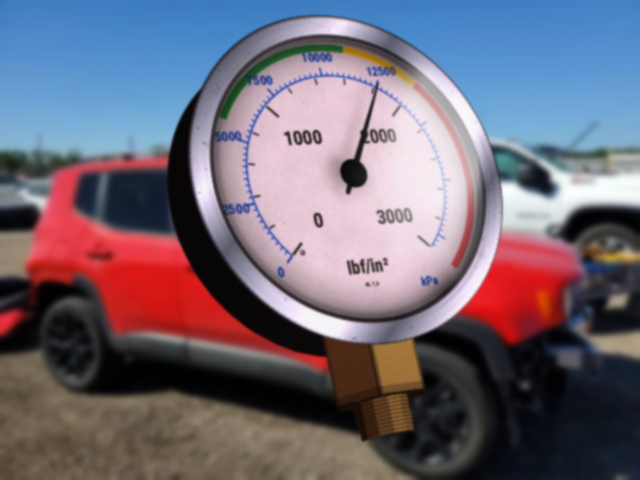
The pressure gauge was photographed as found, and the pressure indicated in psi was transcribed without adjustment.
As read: 1800 psi
